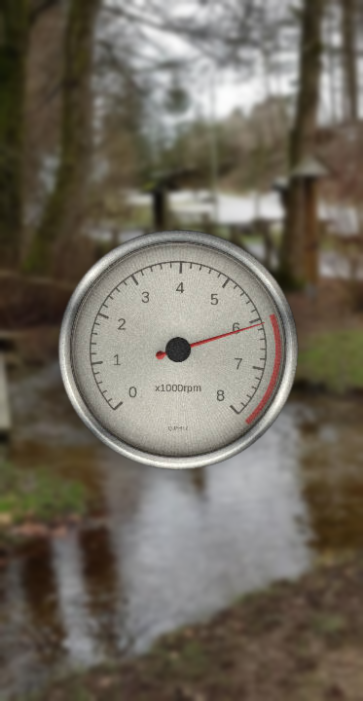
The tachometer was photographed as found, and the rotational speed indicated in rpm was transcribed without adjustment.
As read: 6100 rpm
